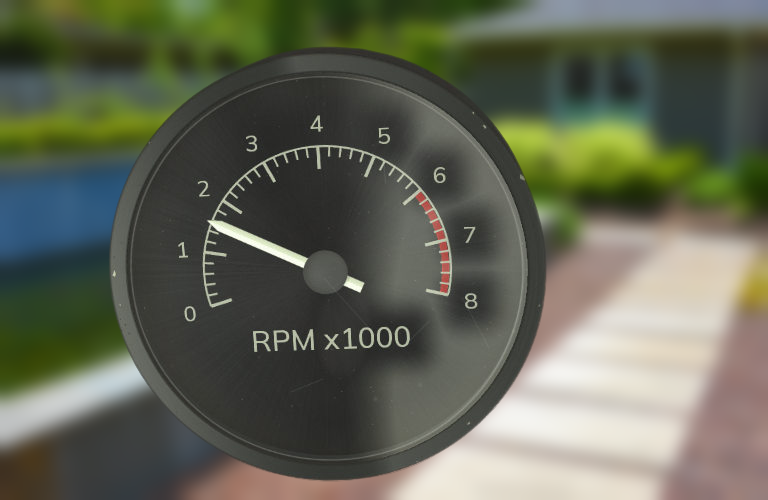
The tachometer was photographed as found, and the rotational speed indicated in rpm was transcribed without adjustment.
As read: 1600 rpm
